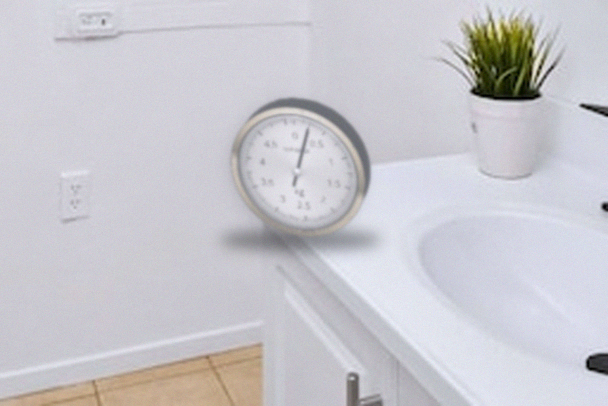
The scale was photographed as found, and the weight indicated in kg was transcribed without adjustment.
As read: 0.25 kg
